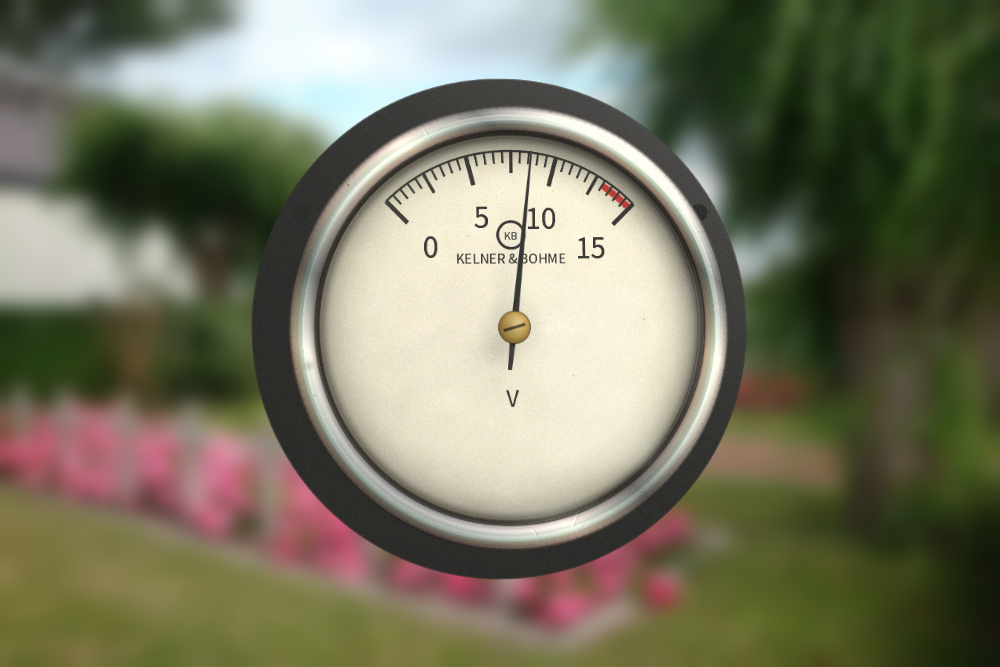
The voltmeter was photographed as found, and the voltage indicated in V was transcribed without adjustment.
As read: 8.5 V
